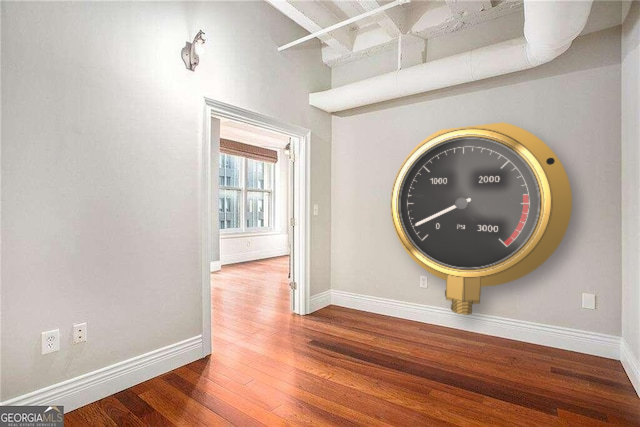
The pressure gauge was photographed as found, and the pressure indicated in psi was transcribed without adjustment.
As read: 200 psi
